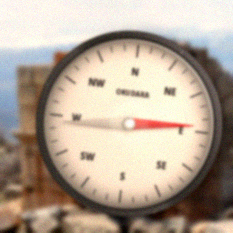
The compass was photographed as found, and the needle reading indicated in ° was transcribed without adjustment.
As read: 85 °
